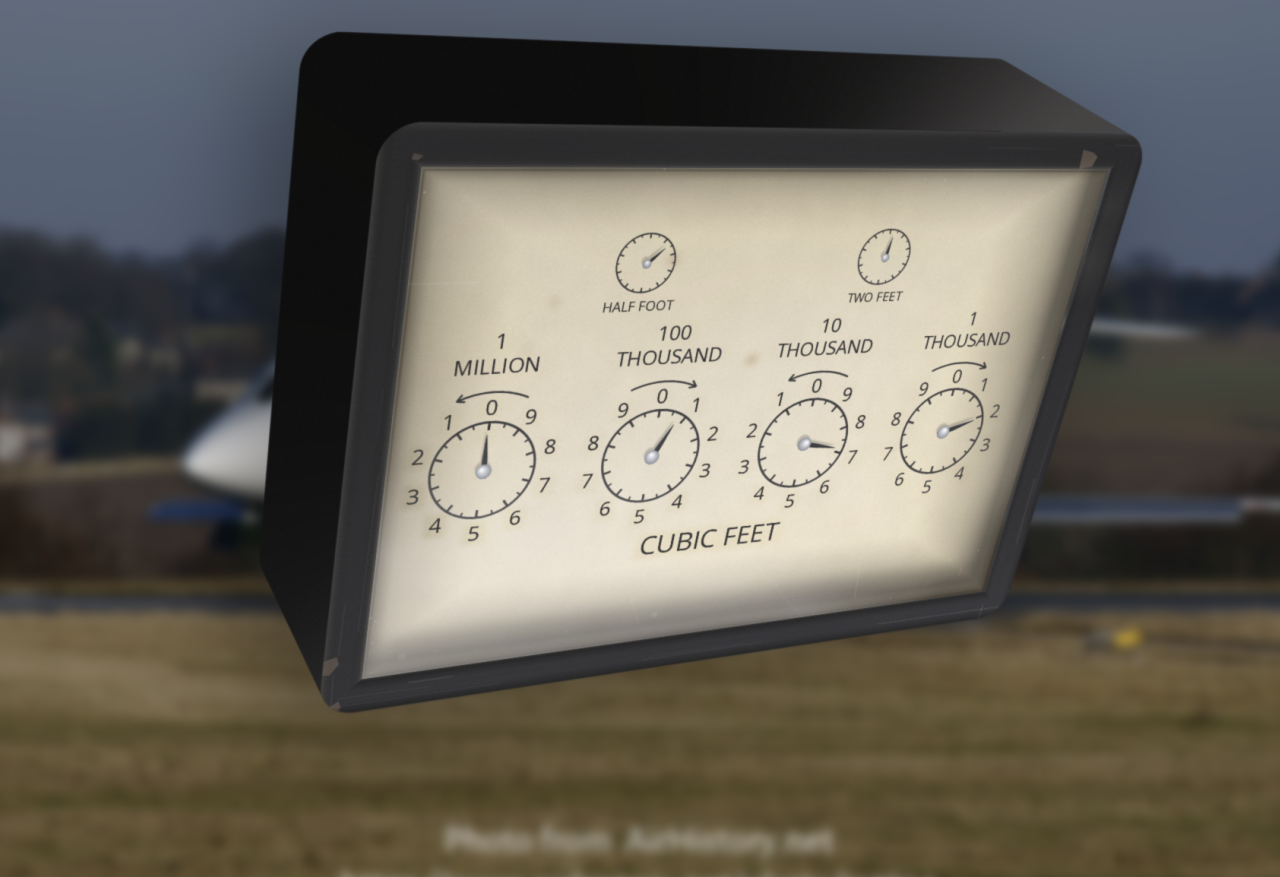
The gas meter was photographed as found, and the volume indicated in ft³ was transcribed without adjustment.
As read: 7200 ft³
